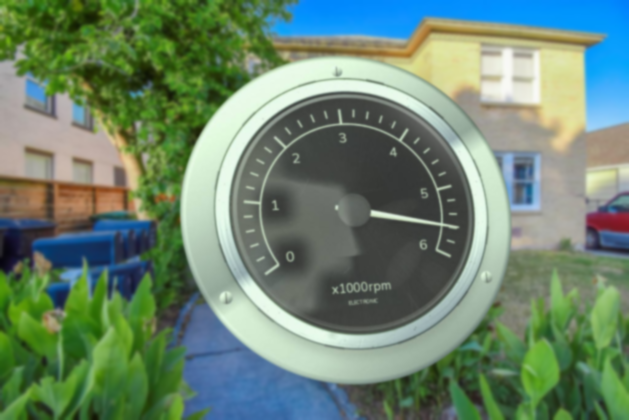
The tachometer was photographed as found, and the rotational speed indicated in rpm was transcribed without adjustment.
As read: 5600 rpm
